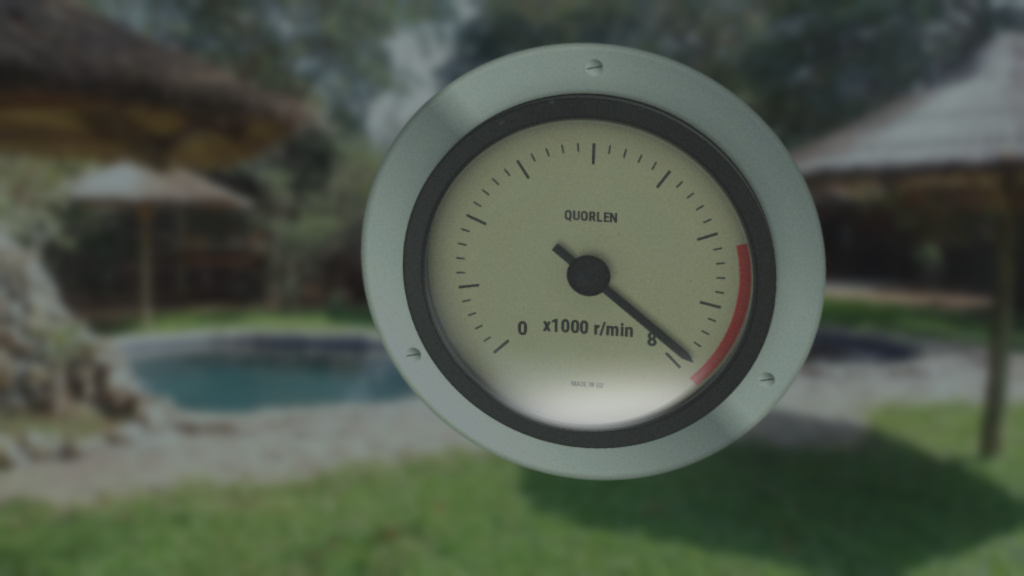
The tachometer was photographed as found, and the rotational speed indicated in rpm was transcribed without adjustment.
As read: 7800 rpm
